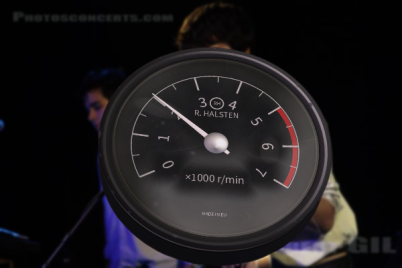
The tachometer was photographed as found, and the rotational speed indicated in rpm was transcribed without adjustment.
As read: 2000 rpm
